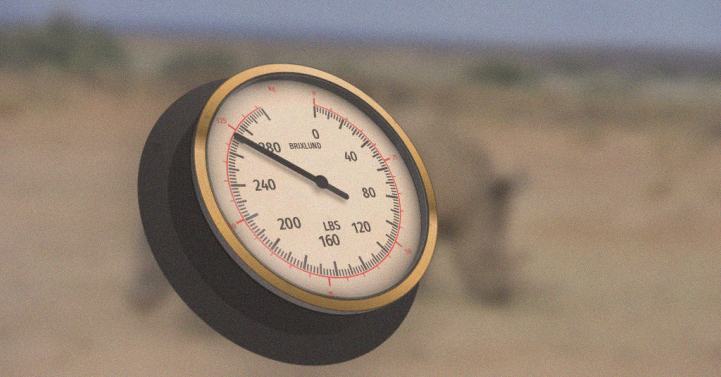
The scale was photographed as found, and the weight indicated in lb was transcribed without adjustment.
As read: 270 lb
